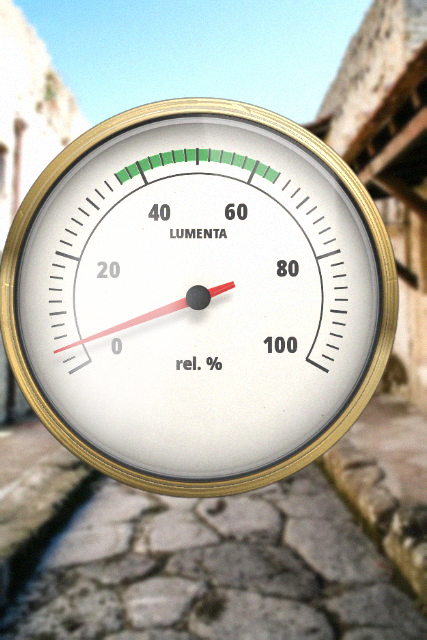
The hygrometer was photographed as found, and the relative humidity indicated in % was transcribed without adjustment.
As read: 4 %
